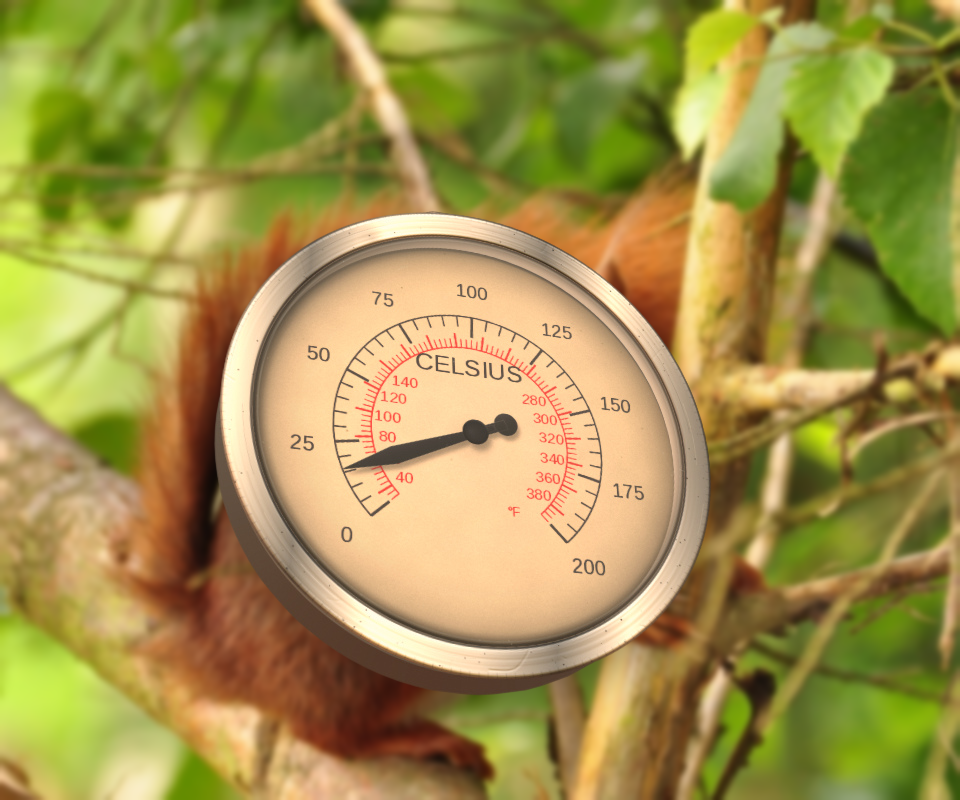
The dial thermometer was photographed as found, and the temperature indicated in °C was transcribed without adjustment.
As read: 15 °C
